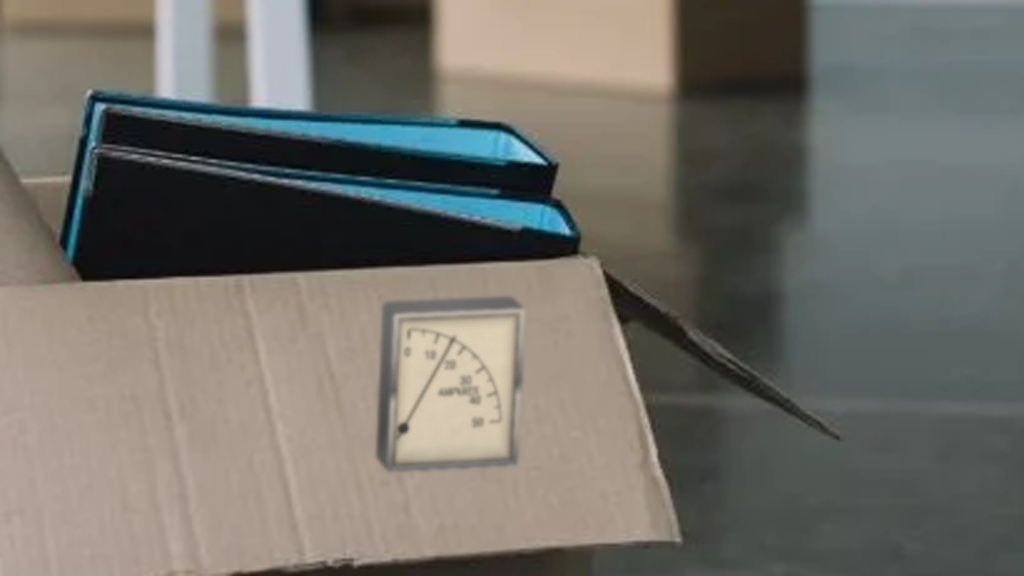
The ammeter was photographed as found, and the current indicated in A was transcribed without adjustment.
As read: 15 A
